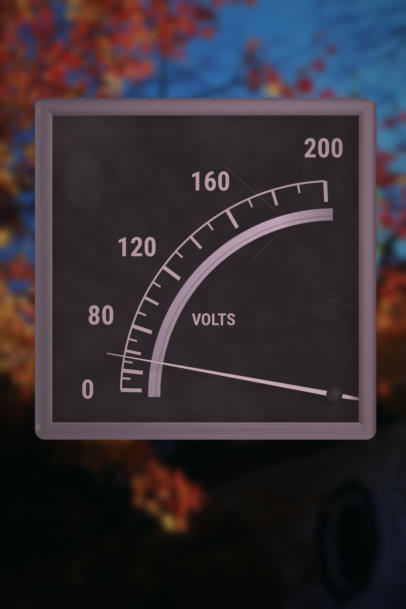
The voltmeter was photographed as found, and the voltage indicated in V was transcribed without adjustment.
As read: 55 V
